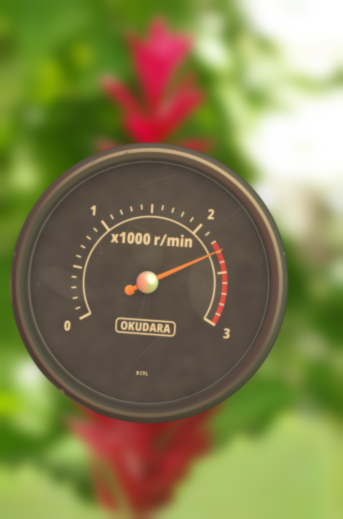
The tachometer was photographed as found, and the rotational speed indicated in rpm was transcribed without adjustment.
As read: 2300 rpm
